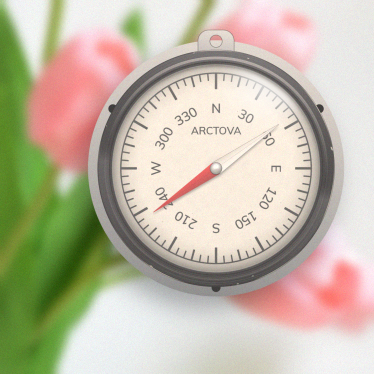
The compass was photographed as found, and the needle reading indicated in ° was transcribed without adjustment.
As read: 235 °
